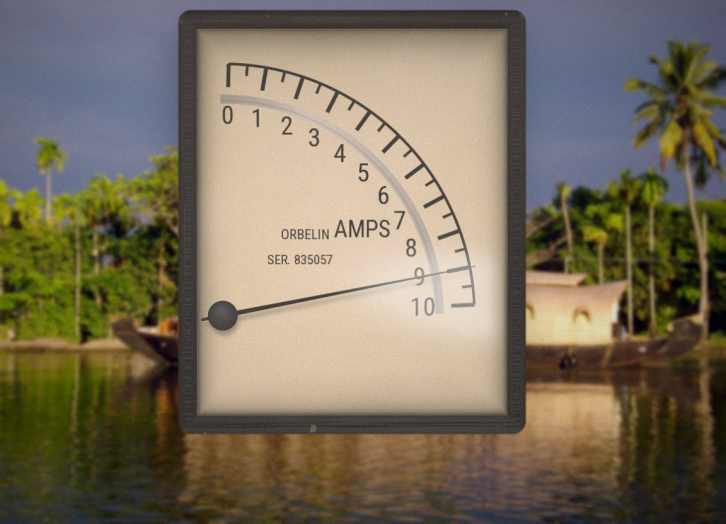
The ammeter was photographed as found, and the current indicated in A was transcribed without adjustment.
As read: 9 A
